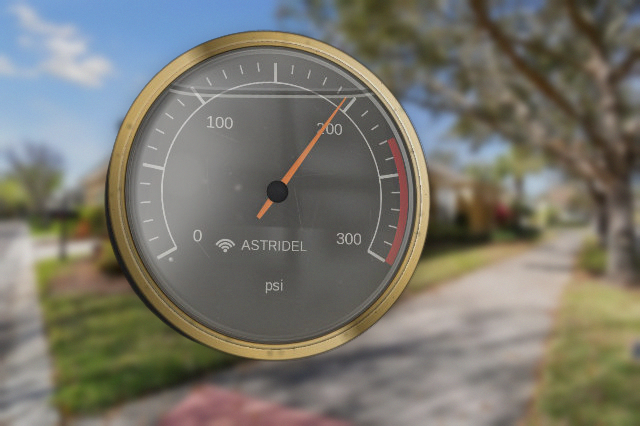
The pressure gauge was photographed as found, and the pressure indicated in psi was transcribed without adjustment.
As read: 195 psi
